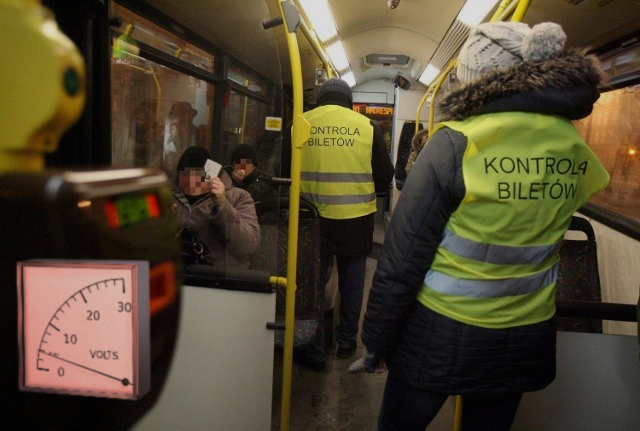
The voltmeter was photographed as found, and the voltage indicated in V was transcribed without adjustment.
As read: 4 V
